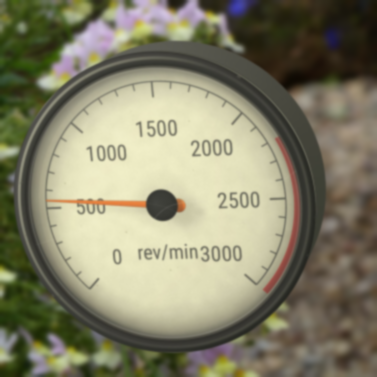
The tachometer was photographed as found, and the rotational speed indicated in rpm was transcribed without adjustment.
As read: 550 rpm
